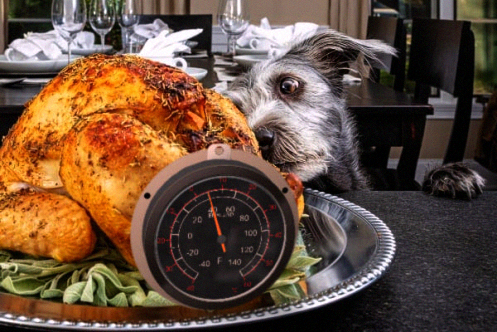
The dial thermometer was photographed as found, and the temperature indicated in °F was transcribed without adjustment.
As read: 40 °F
